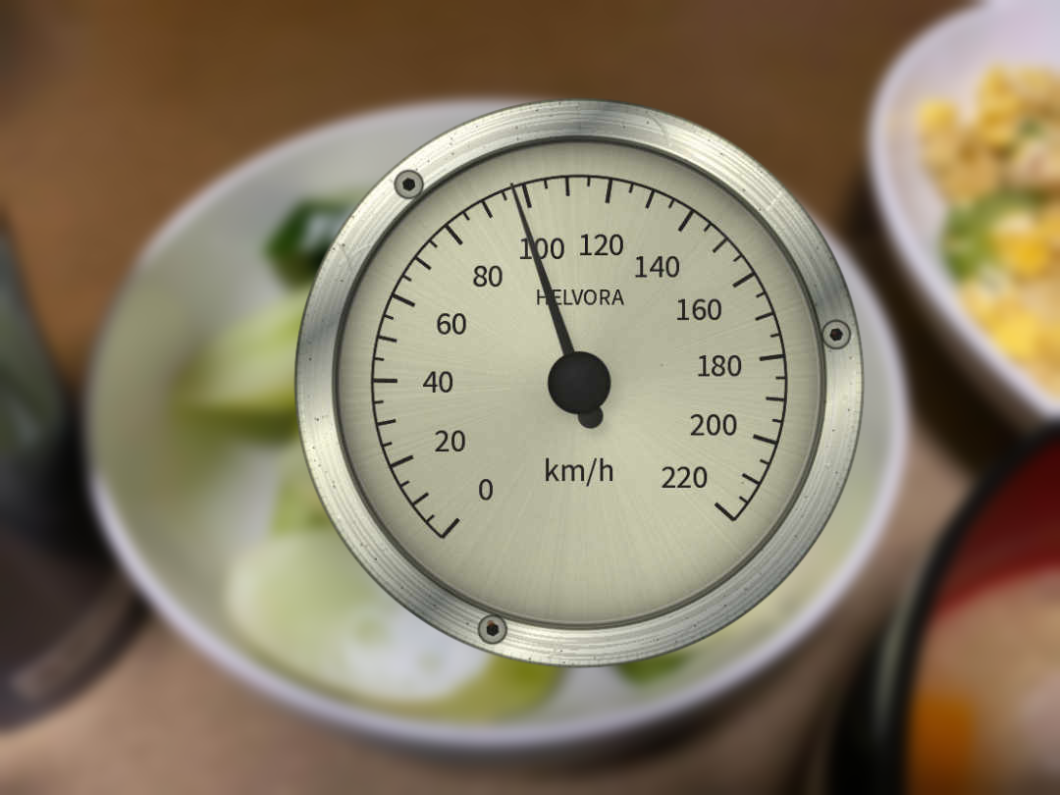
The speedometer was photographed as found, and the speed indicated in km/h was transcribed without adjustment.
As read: 97.5 km/h
